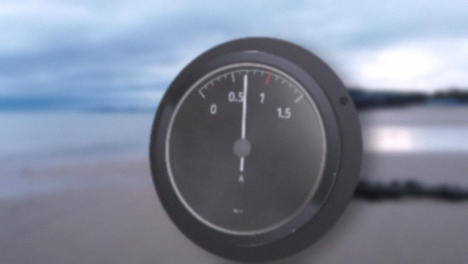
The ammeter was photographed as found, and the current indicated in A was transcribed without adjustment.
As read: 0.7 A
